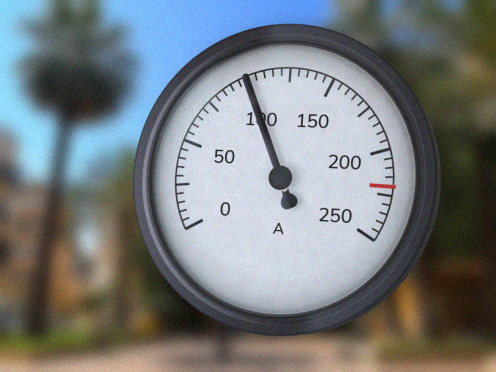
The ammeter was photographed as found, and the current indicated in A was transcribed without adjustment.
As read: 100 A
